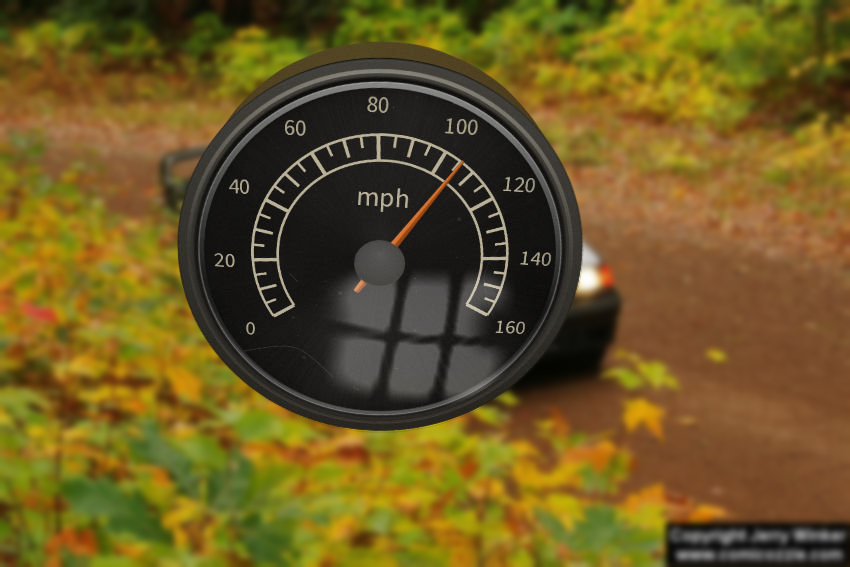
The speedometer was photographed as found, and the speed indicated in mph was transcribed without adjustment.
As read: 105 mph
